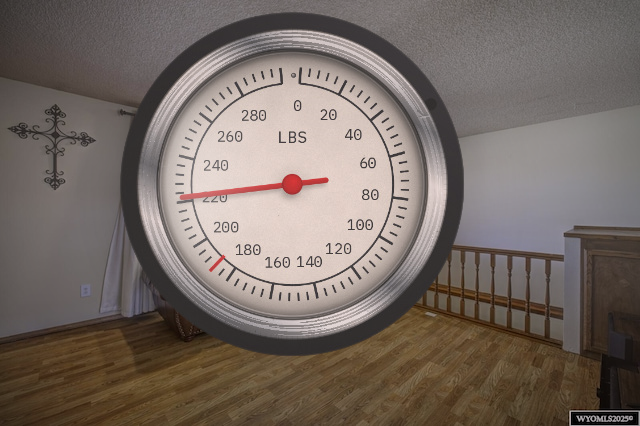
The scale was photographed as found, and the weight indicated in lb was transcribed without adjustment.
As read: 222 lb
